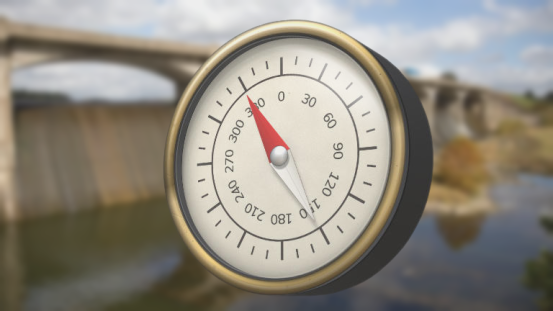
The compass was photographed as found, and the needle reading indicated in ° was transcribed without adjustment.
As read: 330 °
